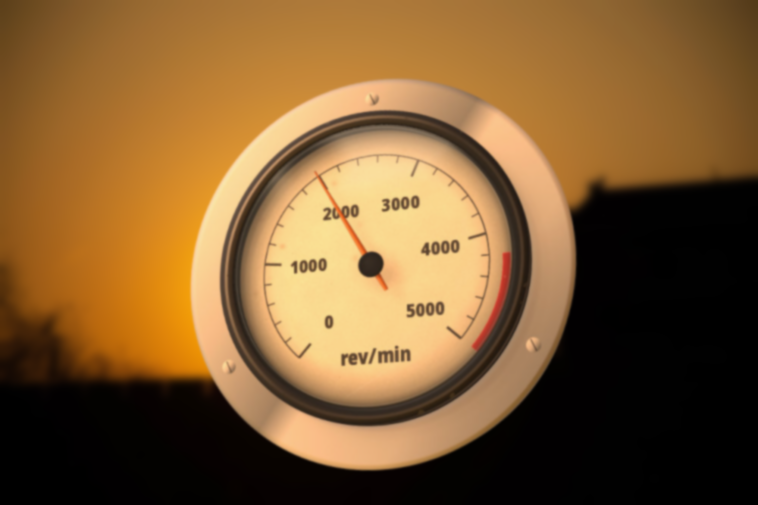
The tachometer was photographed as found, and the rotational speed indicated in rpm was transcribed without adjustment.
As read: 2000 rpm
